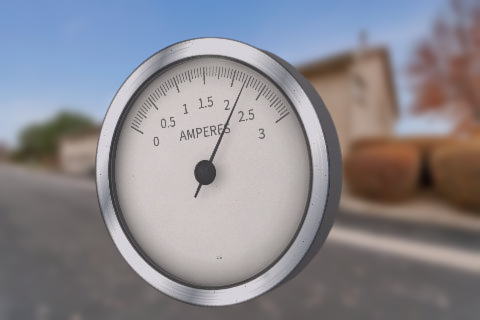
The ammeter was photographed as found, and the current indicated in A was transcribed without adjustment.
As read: 2.25 A
